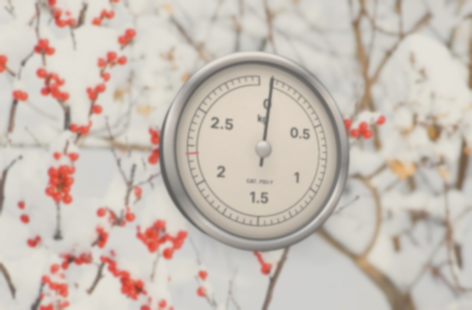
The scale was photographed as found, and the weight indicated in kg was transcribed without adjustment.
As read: 0 kg
